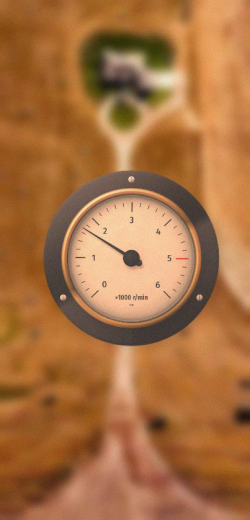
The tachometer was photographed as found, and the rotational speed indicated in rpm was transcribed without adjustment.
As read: 1700 rpm
